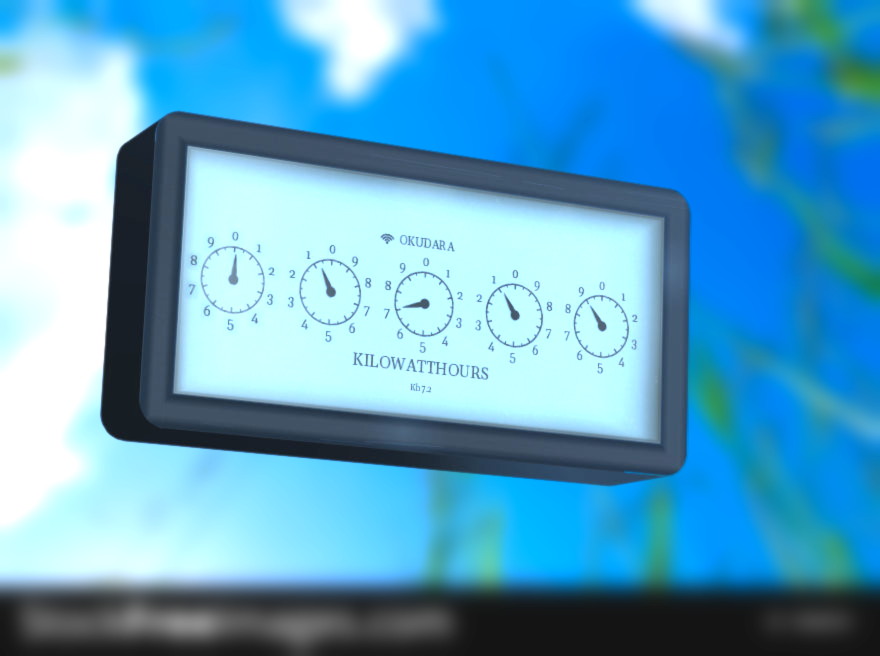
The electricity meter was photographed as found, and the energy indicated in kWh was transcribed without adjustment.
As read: 709 kWh
